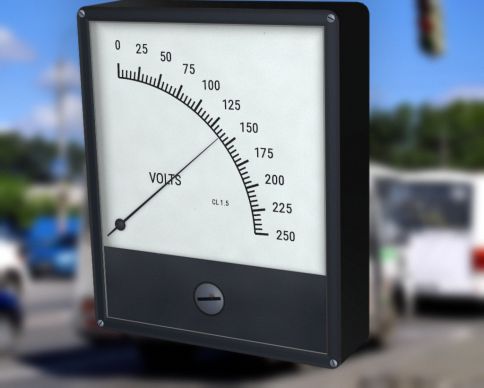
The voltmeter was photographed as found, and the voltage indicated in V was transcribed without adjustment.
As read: 140 V
